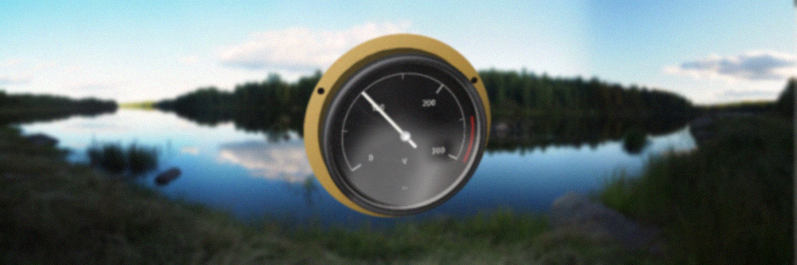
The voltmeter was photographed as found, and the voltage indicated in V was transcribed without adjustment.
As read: 100 V
